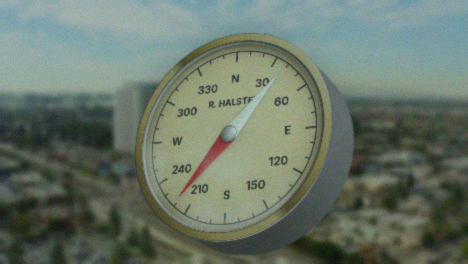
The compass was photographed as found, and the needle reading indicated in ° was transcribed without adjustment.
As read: 220 °
